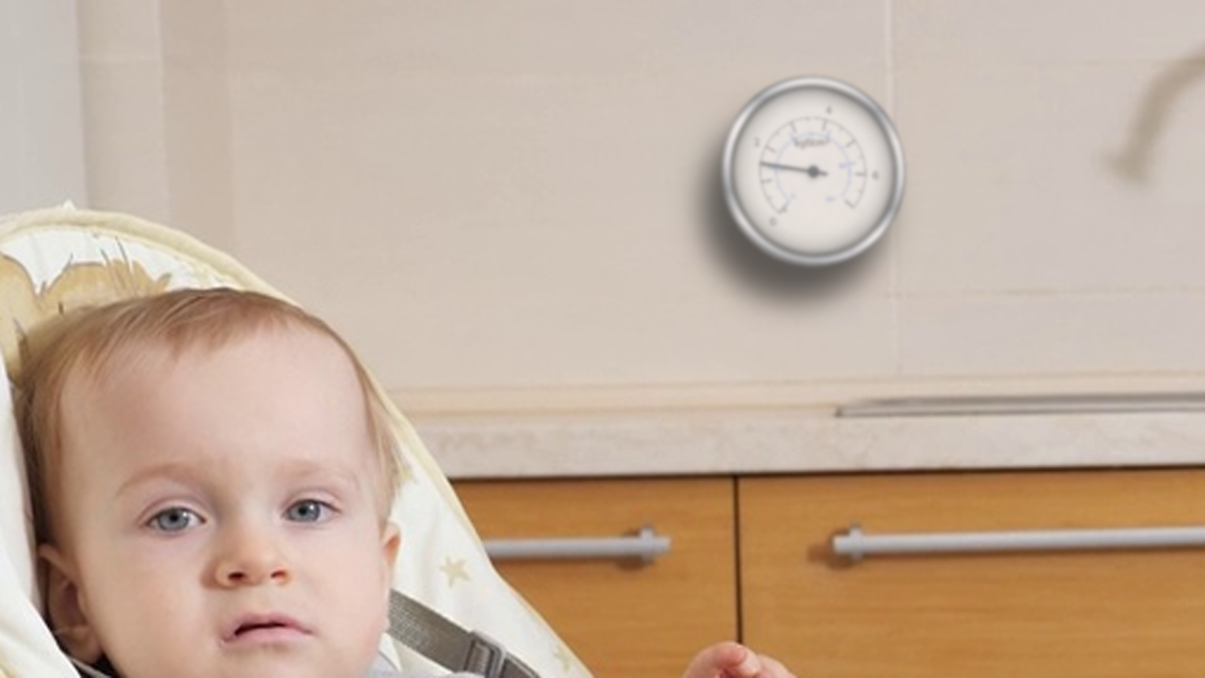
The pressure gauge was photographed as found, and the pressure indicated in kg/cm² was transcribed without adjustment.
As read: 1.5 kg/cm²
